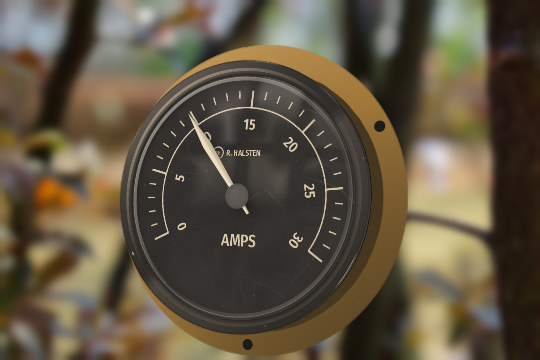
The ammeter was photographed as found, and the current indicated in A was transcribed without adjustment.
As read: 10 A
